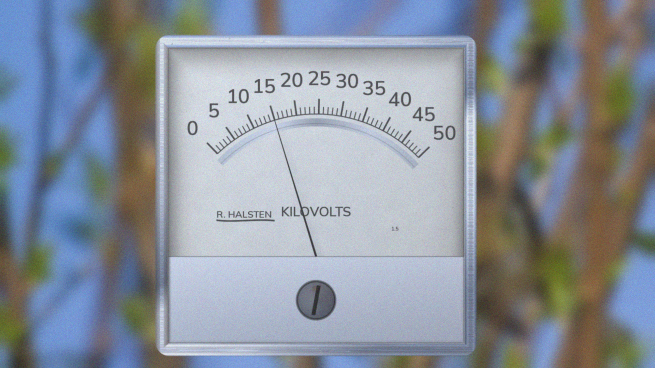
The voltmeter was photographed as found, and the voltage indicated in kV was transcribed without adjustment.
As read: 15 kV
